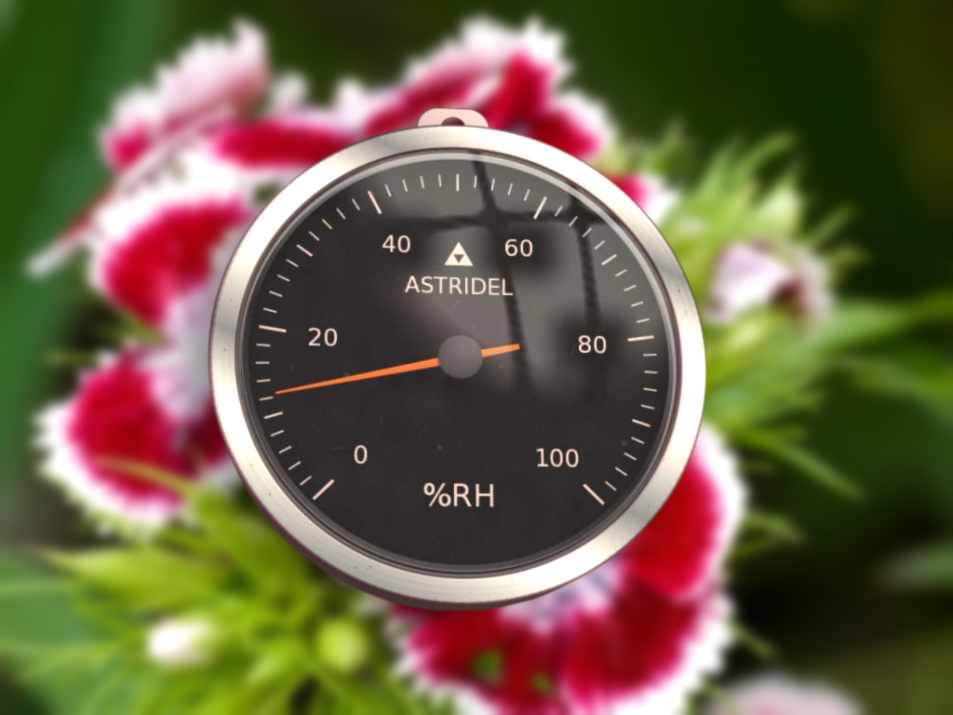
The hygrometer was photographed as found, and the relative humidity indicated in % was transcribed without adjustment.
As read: 12 %
